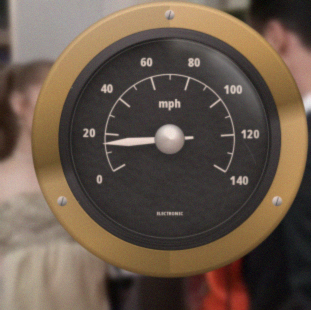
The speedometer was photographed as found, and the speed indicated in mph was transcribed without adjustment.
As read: 15 mph
